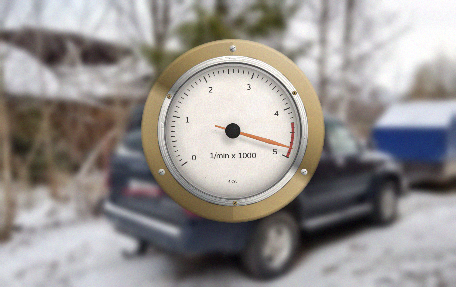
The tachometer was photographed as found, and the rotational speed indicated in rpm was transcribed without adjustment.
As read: 4800 rpm
